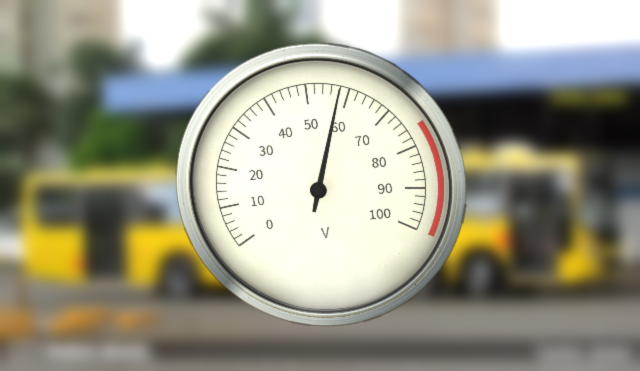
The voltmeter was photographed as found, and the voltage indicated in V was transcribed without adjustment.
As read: 58 V
